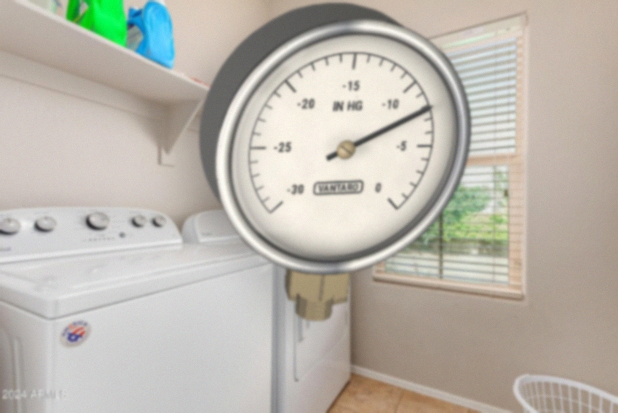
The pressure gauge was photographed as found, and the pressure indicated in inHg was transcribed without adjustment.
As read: -8 inHg
